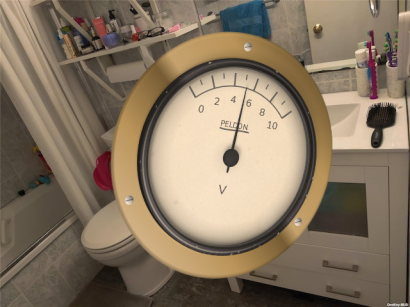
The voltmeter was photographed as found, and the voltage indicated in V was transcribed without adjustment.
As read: 5 V
